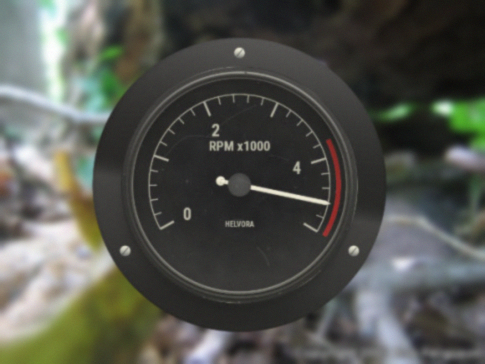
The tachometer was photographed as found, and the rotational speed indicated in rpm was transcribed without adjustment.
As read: 4600 rpm
